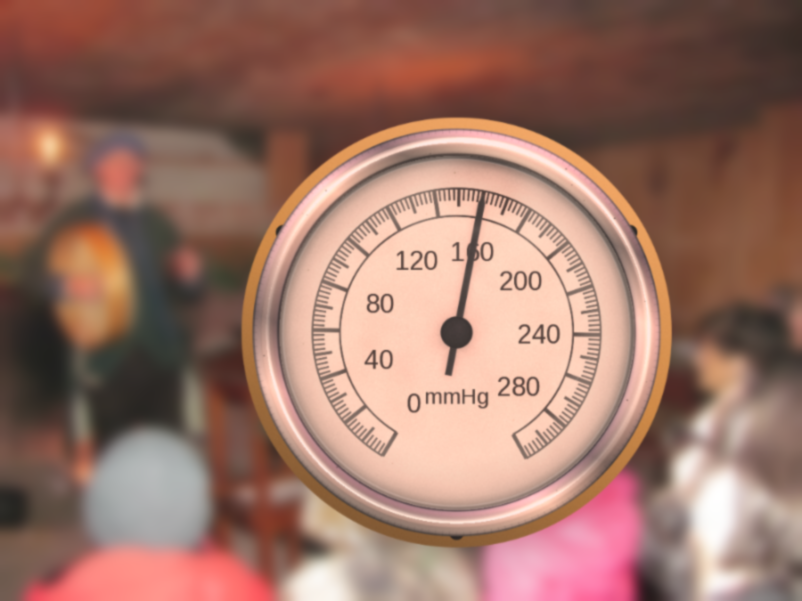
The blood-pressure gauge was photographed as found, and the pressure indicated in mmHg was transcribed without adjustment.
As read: 160 mmHg
